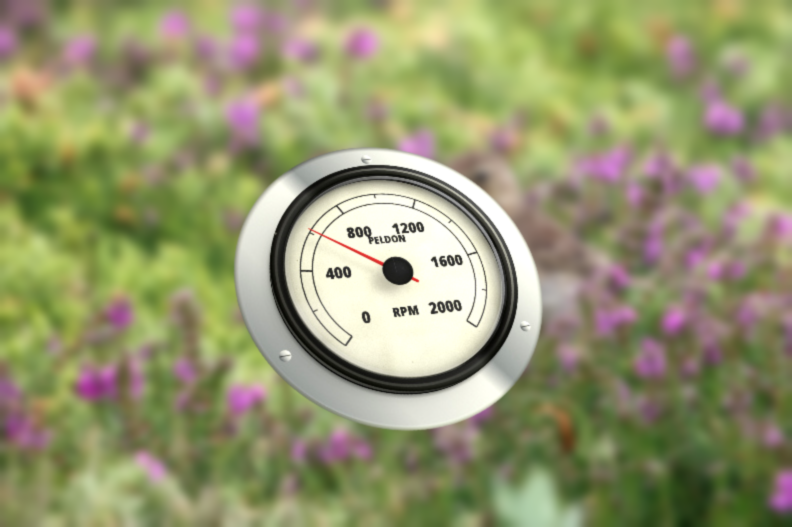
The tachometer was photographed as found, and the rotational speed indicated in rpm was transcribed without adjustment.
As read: 600 rpm
